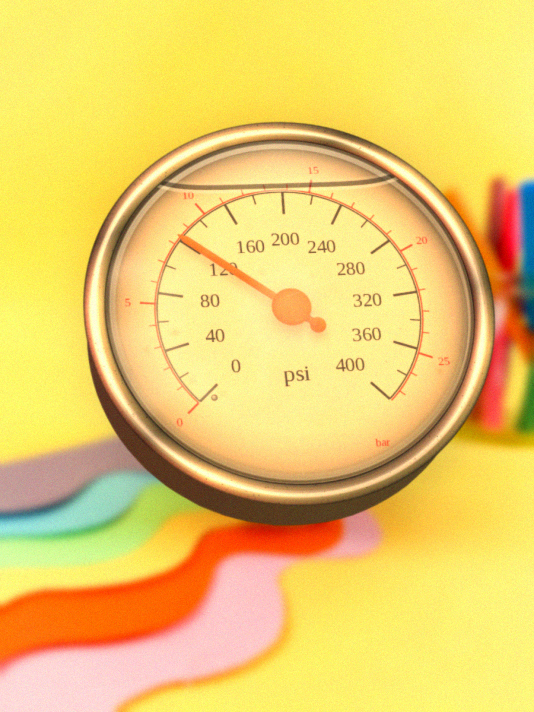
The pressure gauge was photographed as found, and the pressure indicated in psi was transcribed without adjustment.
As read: 120 psi
